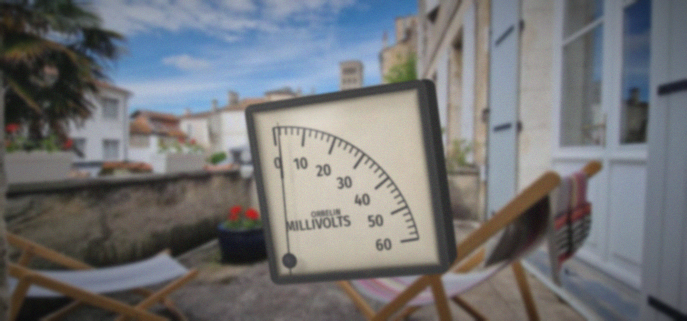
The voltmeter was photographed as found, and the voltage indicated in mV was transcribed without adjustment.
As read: 2 mV
